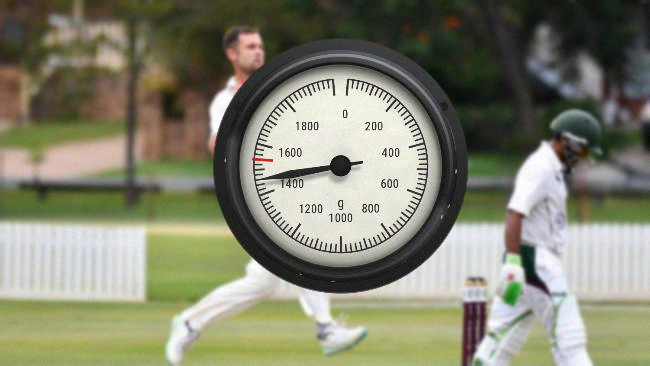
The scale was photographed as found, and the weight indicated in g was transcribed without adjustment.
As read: 1460 g
